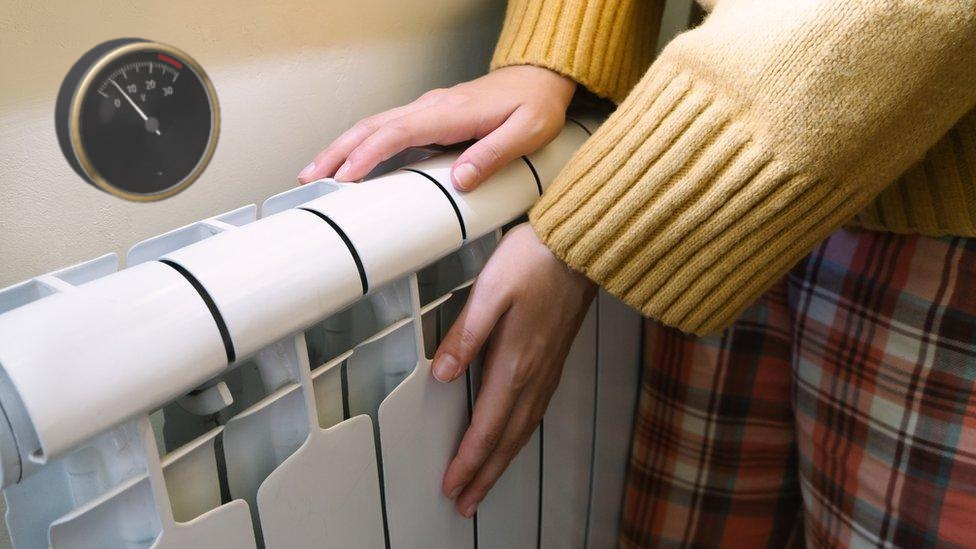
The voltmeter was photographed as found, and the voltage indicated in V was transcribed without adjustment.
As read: 5 V
